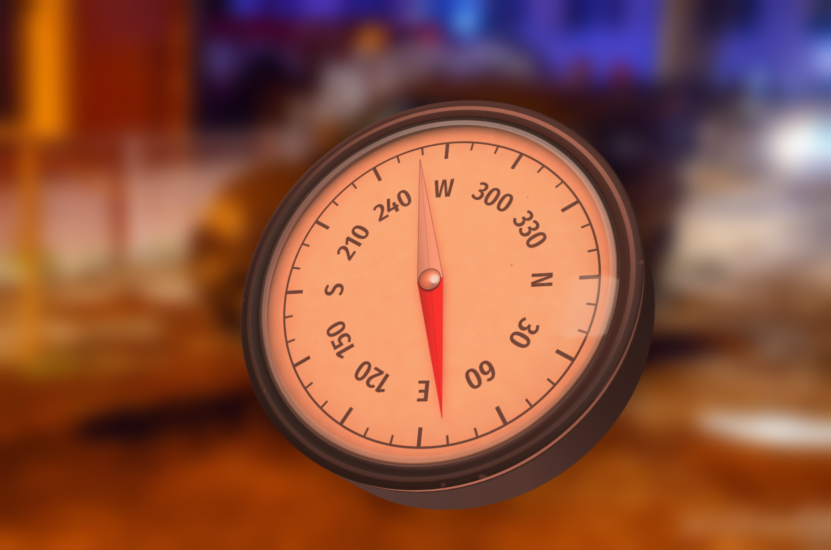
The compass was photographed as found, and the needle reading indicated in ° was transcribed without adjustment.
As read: 80 °
